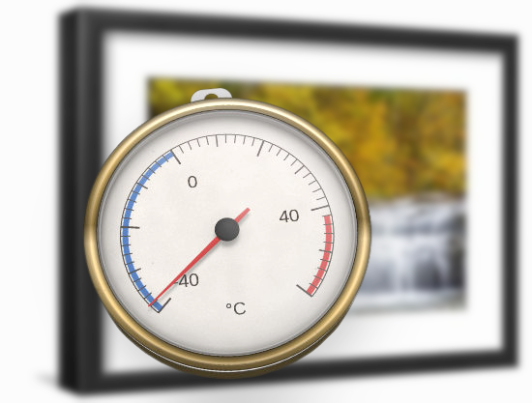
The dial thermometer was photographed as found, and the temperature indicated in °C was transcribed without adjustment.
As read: -38 °C
